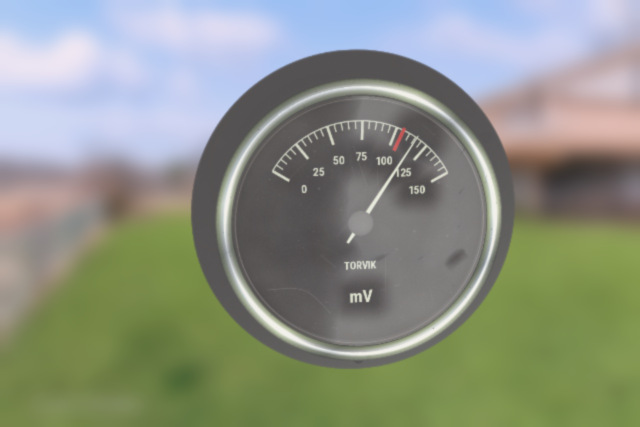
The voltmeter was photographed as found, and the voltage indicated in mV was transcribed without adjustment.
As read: 115 mV
